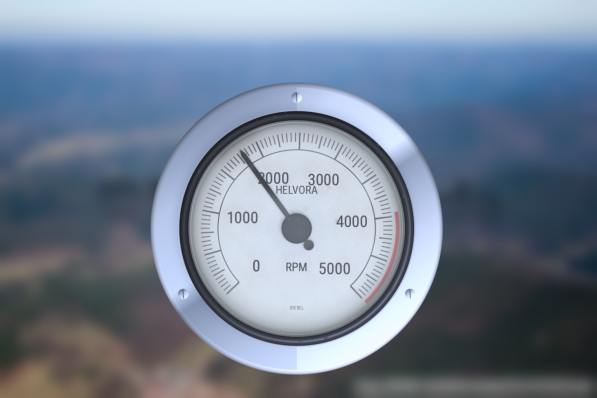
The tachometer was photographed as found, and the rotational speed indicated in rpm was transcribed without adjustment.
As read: 1800 rpm
